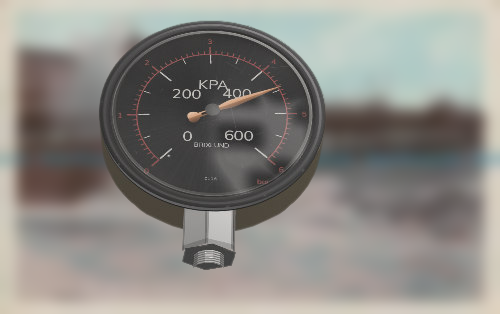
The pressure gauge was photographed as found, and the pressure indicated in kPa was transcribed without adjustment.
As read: 450 kPa
